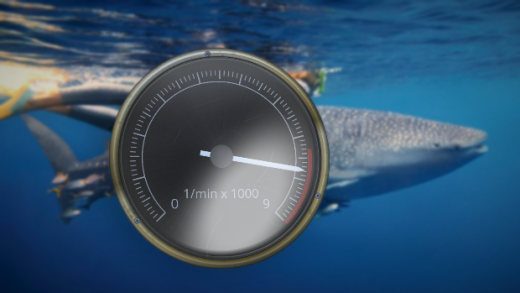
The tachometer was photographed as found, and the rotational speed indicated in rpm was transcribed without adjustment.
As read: 7800 rpm
